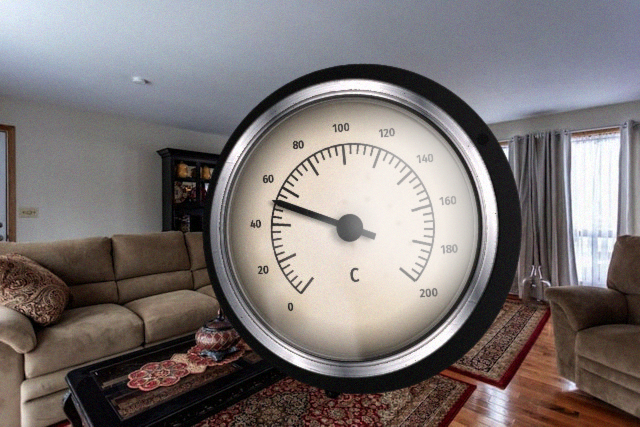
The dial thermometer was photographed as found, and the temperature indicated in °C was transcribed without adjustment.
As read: 52 °C
